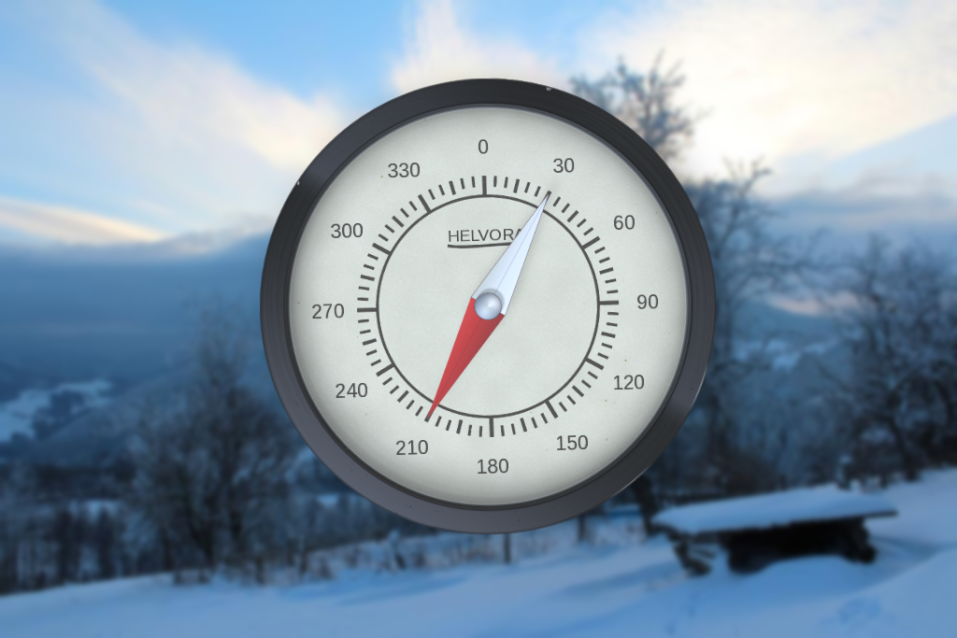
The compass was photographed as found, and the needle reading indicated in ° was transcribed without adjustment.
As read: 210 °
